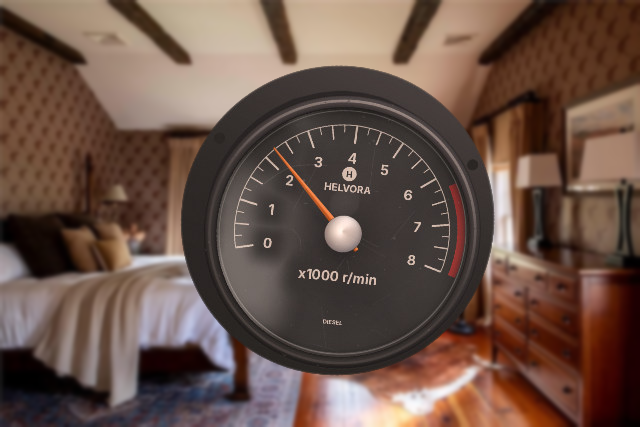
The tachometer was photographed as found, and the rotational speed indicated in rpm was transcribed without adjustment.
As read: 2250 rpm
